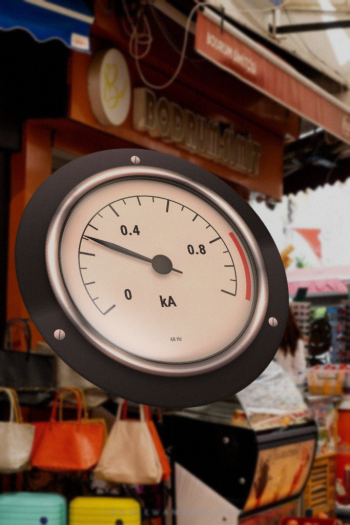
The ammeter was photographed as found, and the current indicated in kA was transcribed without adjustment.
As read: 0.25 kA
